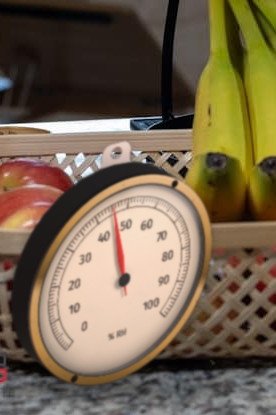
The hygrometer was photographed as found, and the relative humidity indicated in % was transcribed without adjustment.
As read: 45 %
